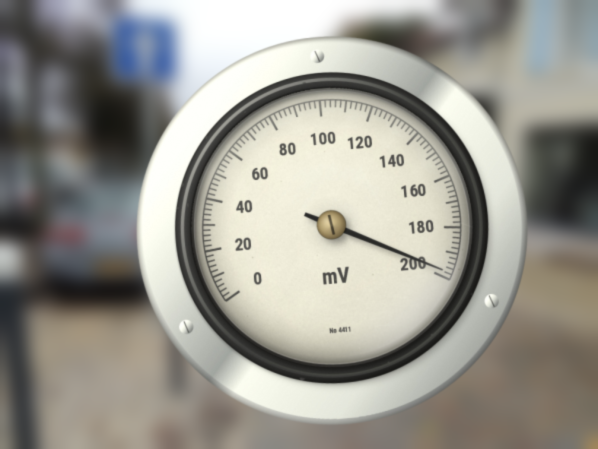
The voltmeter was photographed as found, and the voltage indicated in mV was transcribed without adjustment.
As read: 198 mV
